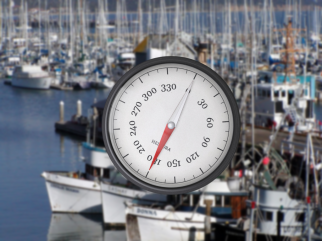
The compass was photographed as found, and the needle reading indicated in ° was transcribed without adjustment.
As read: 180 °
